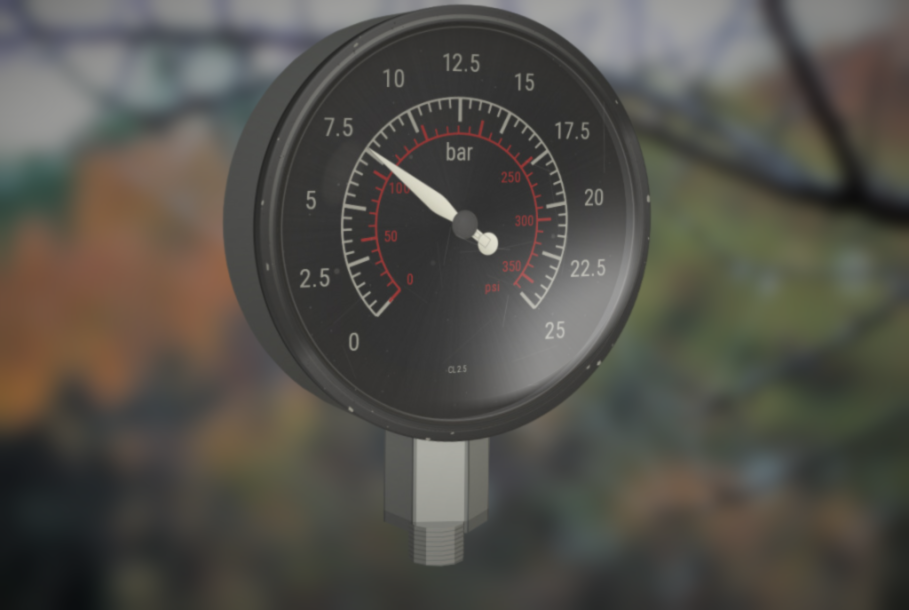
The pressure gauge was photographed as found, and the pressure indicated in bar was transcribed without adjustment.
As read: 7.5 bar
